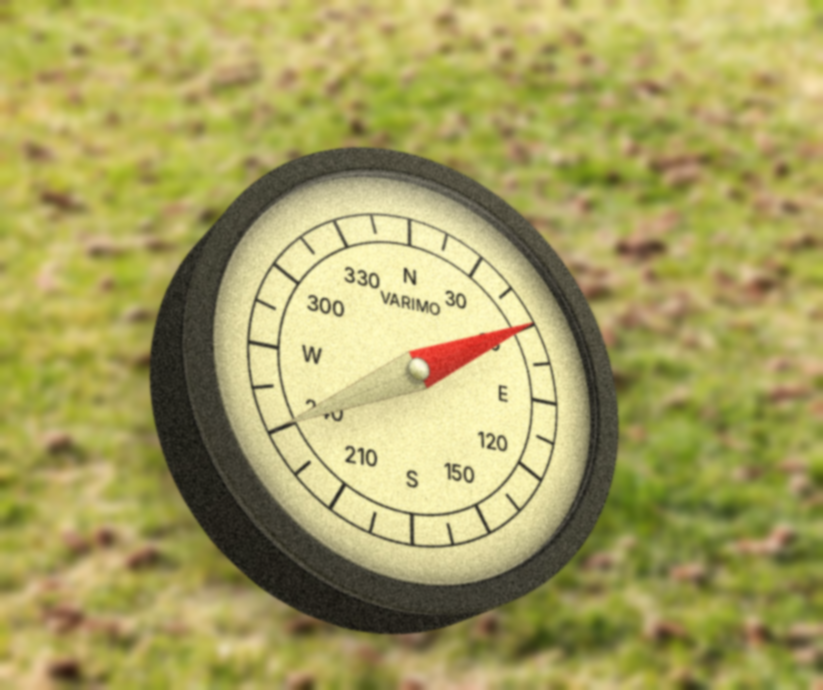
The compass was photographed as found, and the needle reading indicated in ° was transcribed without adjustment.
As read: 60 °
